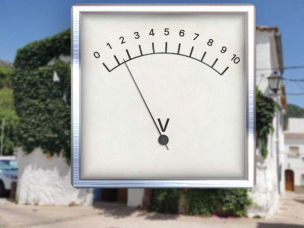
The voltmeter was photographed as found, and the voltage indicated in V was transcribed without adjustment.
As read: 1.5 V
